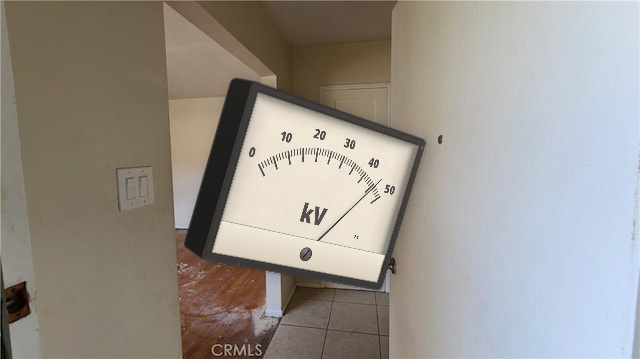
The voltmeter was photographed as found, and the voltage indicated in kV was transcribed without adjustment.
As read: 45 kV
